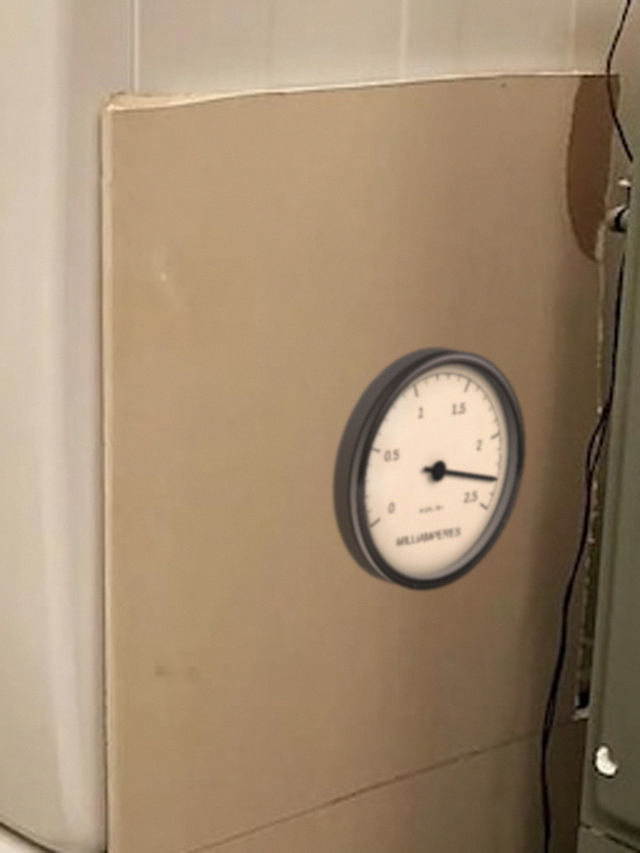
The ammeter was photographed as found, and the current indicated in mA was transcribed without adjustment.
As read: 2.3 mA
